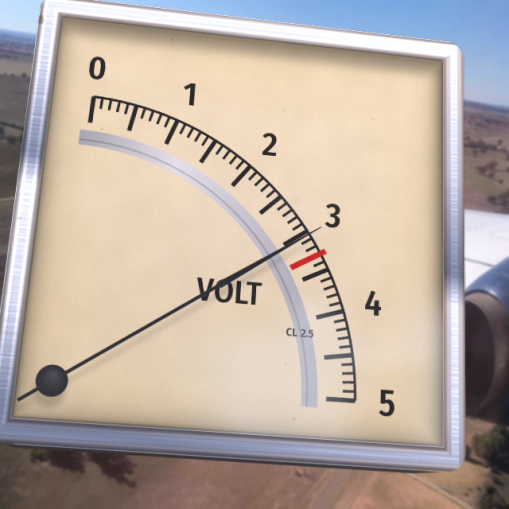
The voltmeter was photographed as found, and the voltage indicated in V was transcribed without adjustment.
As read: 3.05 V
